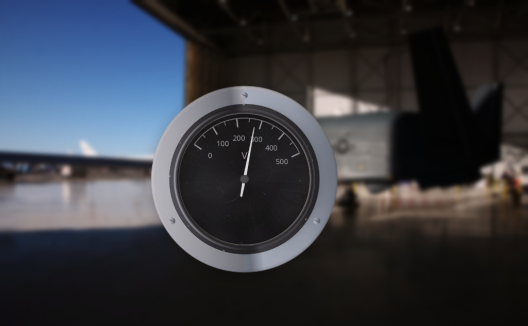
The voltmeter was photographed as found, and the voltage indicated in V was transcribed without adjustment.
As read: 275 V
